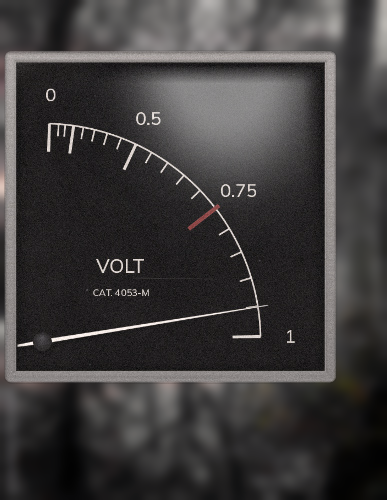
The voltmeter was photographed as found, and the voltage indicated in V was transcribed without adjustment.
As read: 0.95 V
